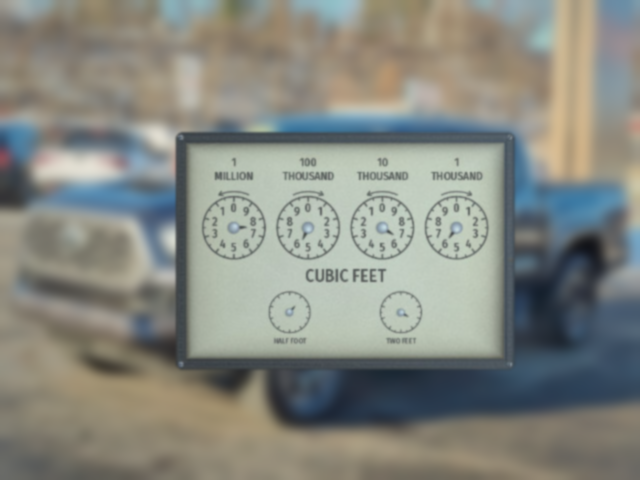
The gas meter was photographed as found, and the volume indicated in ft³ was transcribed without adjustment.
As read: 756600 ft³
